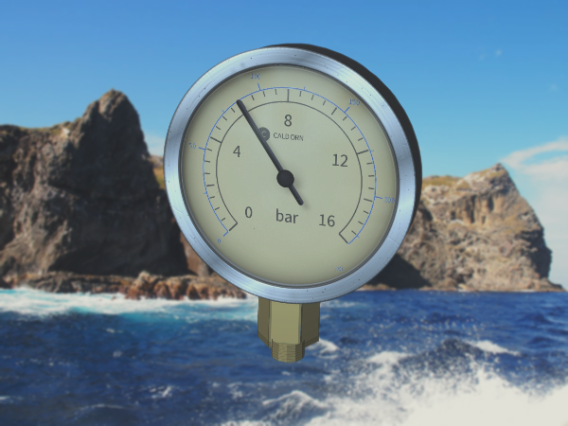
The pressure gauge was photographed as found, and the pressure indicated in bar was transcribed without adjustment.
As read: 6 bar
